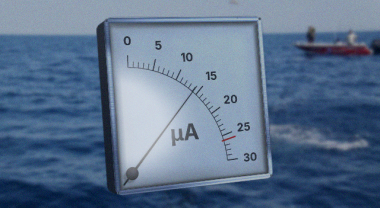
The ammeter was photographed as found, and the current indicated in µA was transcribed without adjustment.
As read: 14 µA
